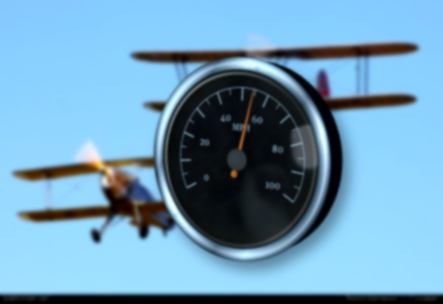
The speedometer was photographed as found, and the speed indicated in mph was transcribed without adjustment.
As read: 55 mph
